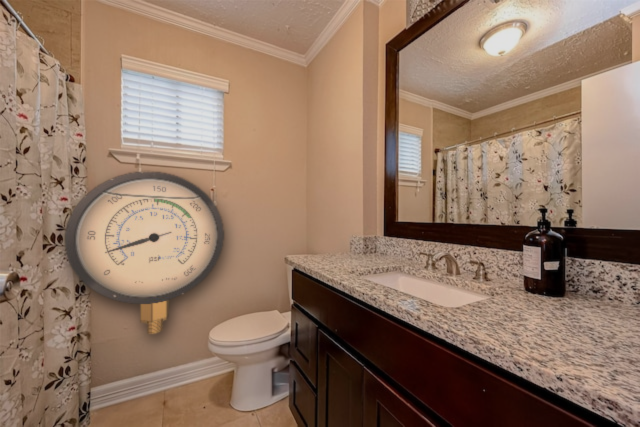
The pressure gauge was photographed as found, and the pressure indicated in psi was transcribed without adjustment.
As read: 25 psi
